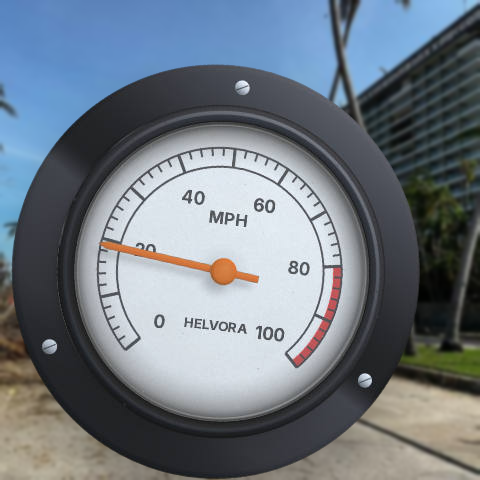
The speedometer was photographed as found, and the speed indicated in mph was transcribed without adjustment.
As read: 19 mph
